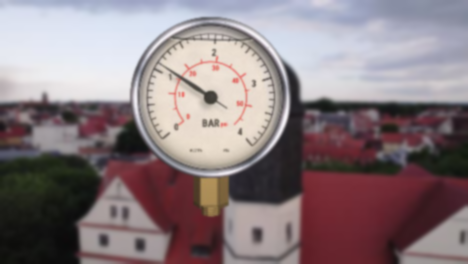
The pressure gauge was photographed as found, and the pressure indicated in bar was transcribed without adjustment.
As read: 1.1 bar
